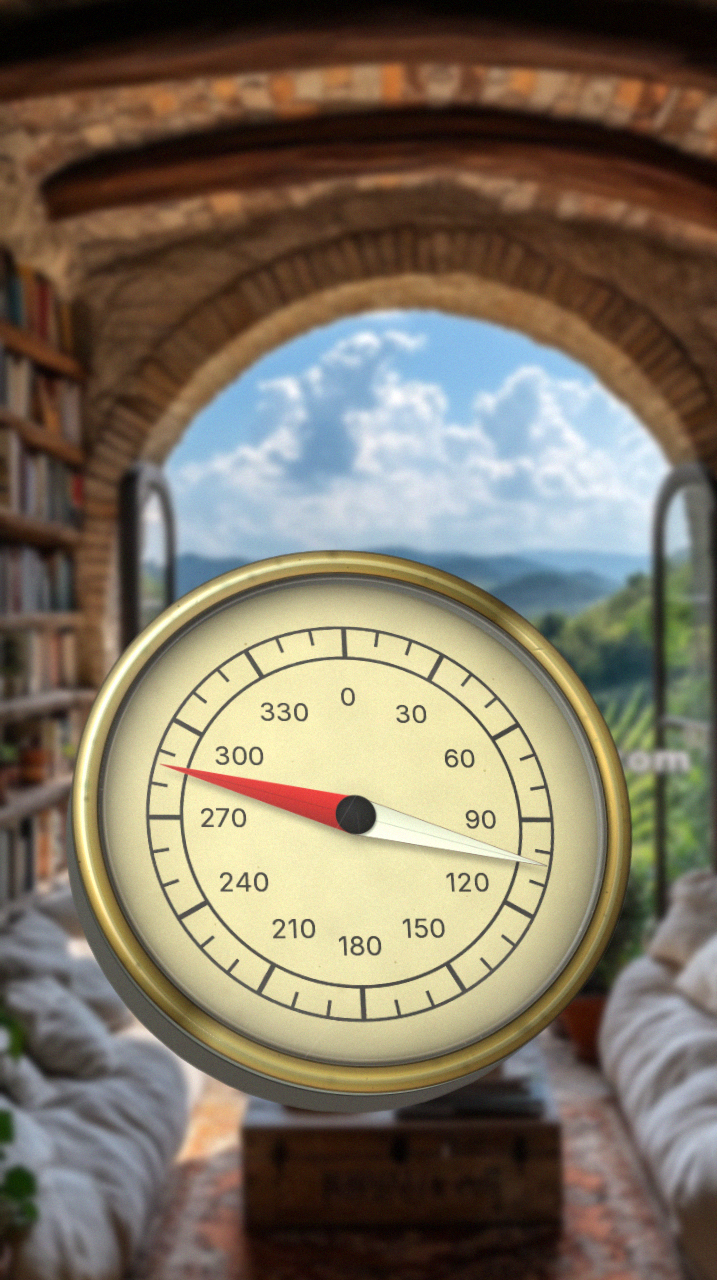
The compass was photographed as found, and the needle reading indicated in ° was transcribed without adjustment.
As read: 285 °
